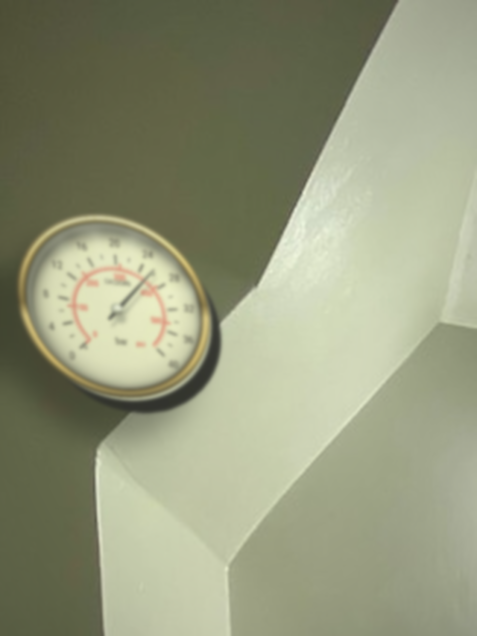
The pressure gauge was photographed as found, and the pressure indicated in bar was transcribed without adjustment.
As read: 26 bar
